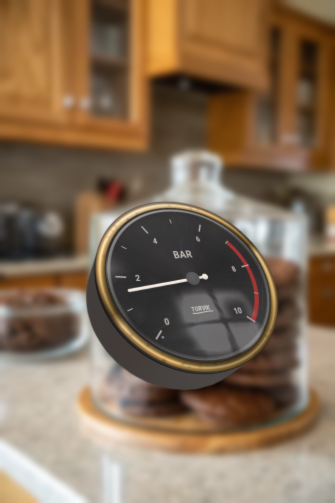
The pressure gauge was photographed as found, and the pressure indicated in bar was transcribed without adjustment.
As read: 1.5 bar
